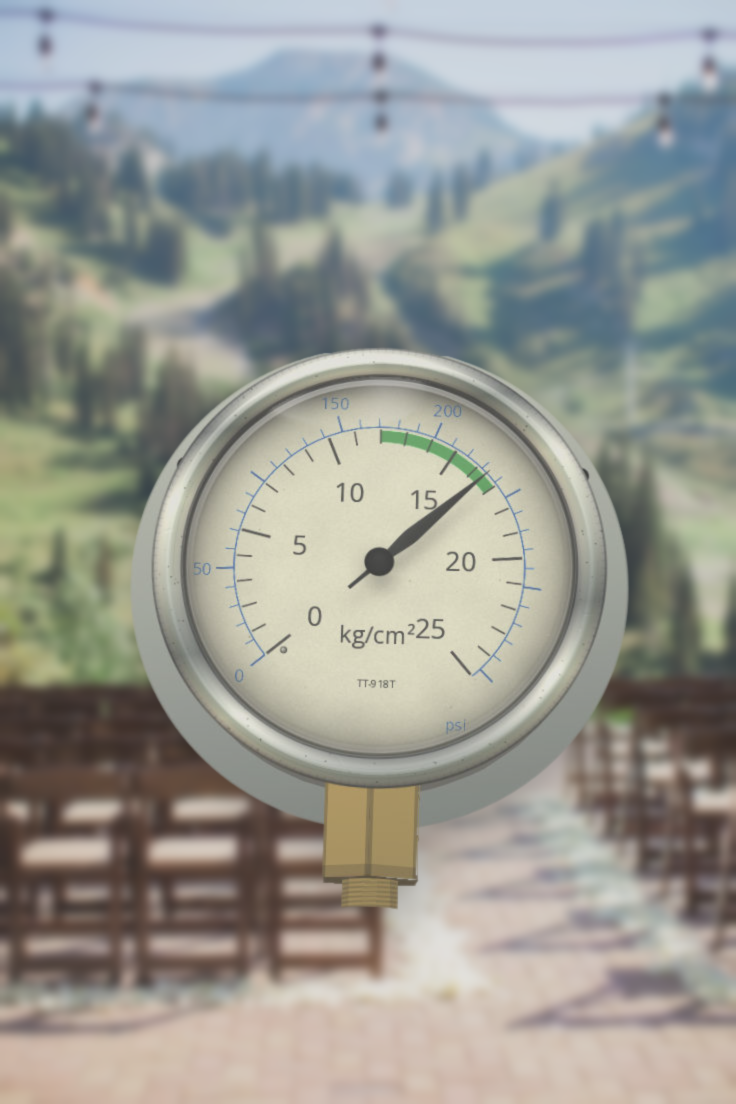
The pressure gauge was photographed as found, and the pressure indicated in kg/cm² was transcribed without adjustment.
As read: 16.5 kg/cm²
